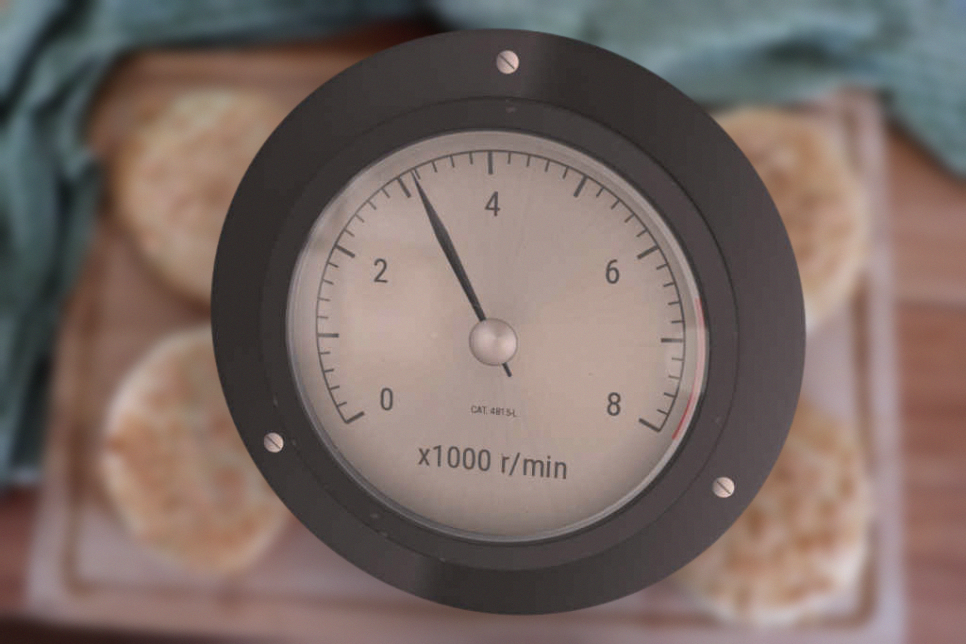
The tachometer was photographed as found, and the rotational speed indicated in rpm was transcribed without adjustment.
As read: 3200 rpm
